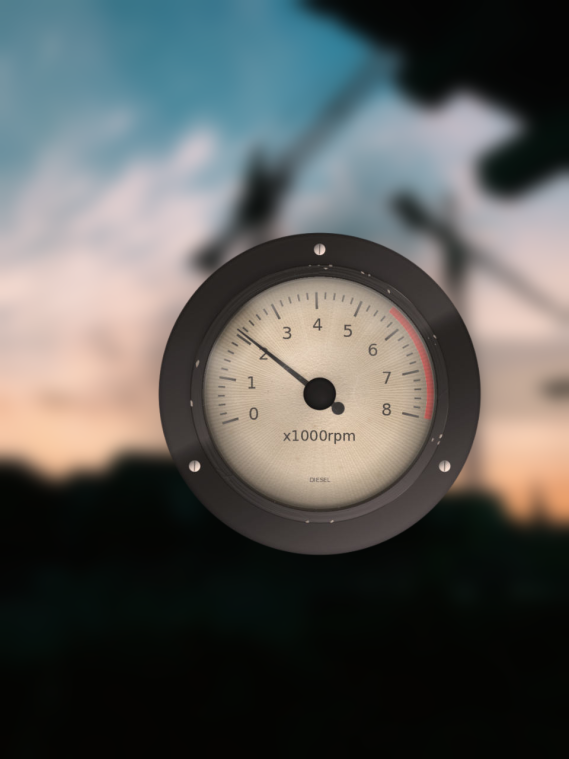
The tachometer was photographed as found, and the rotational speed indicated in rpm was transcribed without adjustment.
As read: 2100 rpm
